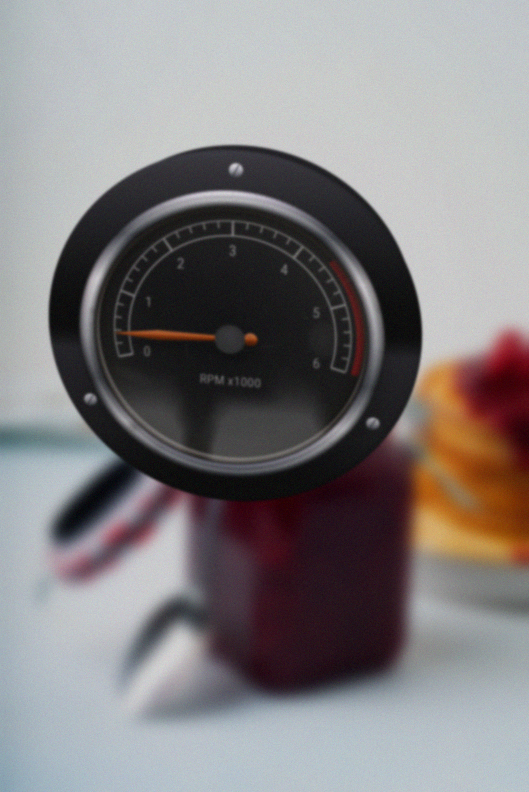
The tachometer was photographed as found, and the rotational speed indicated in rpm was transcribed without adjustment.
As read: 400 rpm
